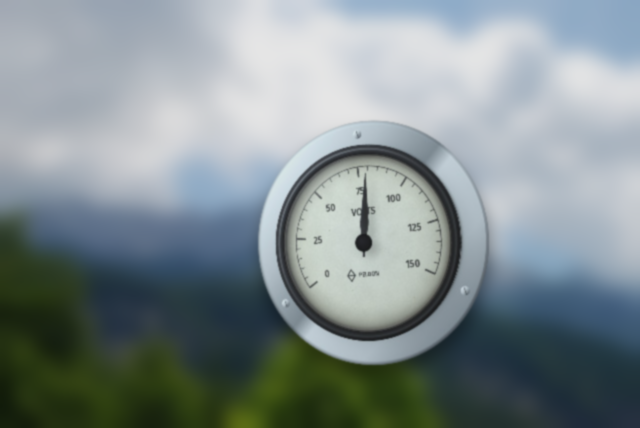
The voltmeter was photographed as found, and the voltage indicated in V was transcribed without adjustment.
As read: 80 V
